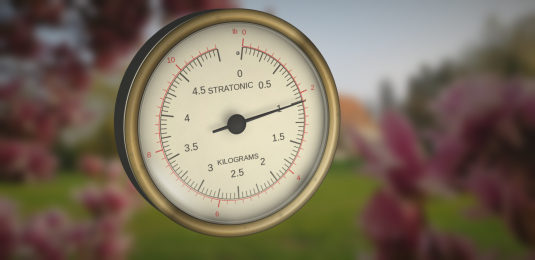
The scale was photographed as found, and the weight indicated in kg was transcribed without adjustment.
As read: 1 kg
